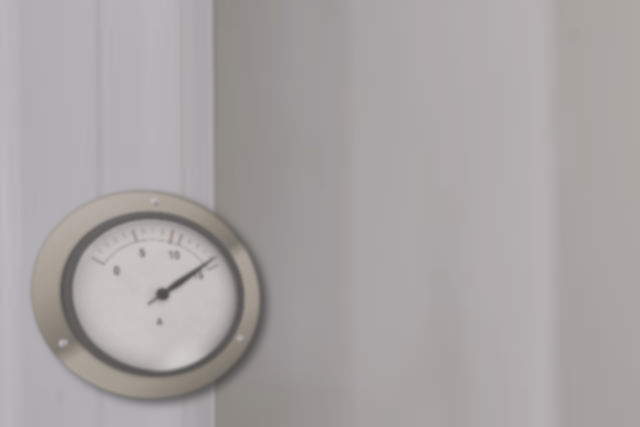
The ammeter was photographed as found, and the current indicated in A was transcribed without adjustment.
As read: 14 A
